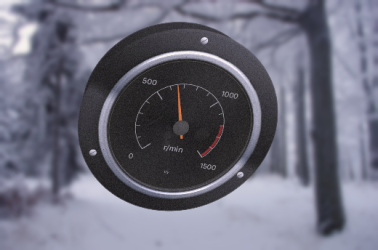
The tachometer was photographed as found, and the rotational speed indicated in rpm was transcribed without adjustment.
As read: 650 rpm
